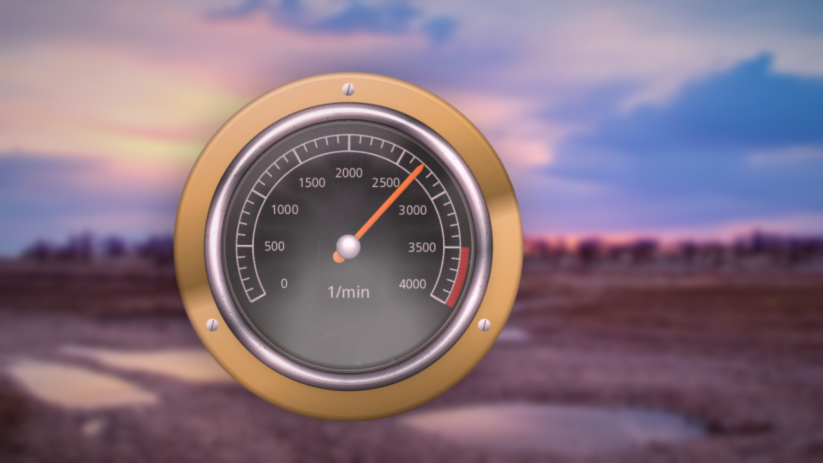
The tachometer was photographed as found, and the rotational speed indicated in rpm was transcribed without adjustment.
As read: 2700 rpm
